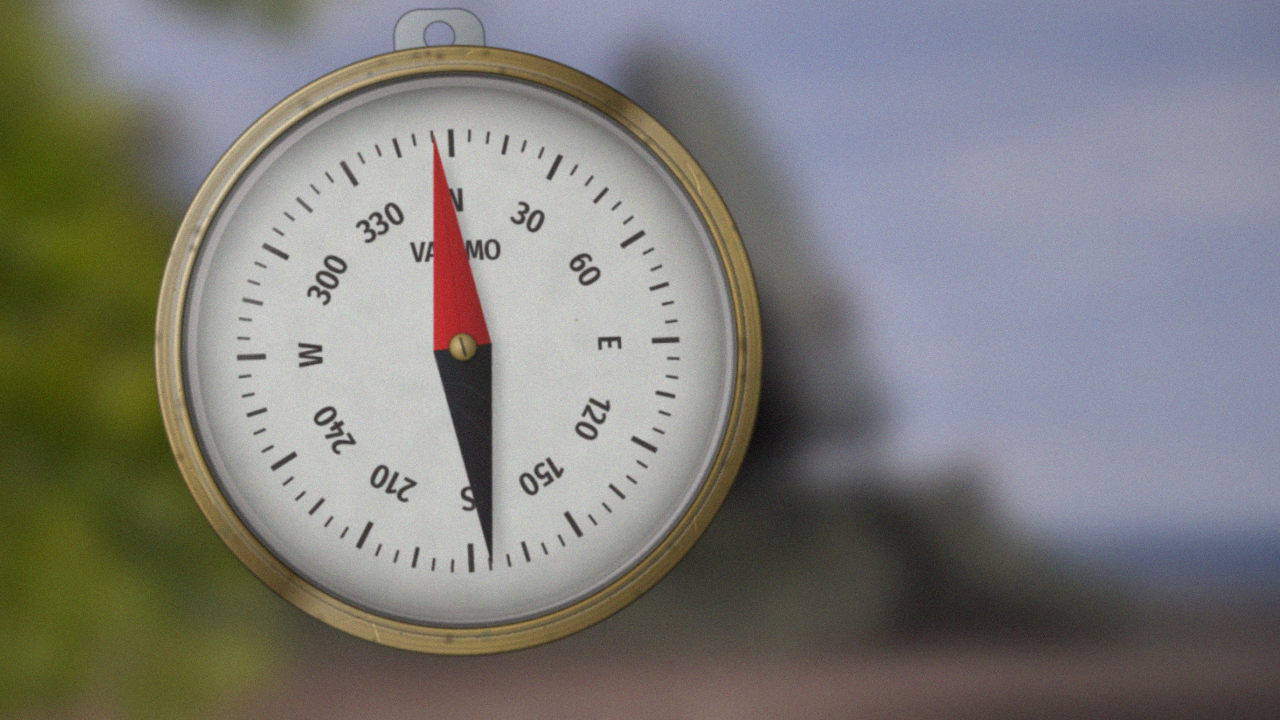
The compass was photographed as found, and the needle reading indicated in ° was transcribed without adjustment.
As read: 355 °
